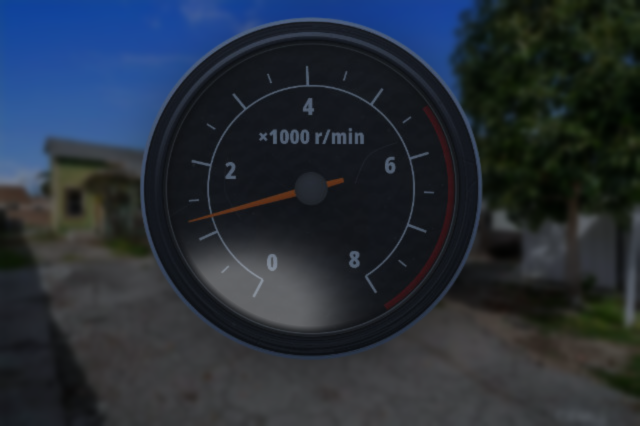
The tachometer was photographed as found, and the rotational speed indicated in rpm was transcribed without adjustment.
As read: 1250 rpm
